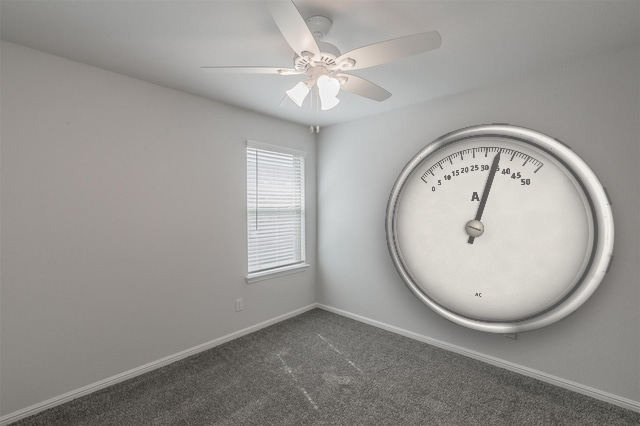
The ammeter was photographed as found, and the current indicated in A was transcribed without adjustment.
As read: 35 A
